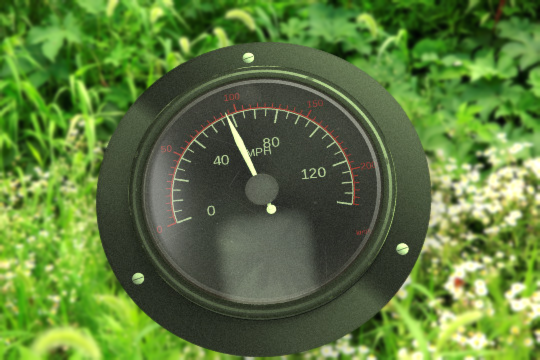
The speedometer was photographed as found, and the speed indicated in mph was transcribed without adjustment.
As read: 57.5 mph
